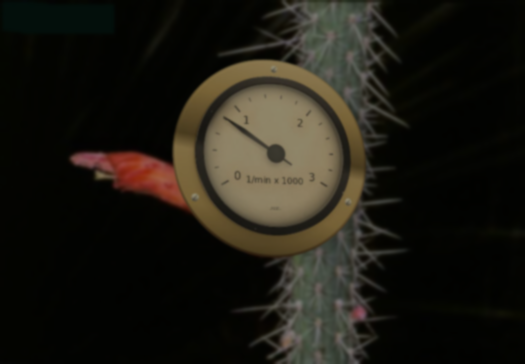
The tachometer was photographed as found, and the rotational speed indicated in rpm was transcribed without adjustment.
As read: 800 rpm
